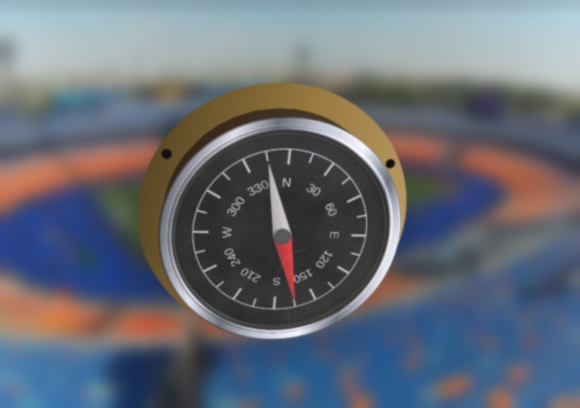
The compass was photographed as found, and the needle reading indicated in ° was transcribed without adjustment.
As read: 165 °
